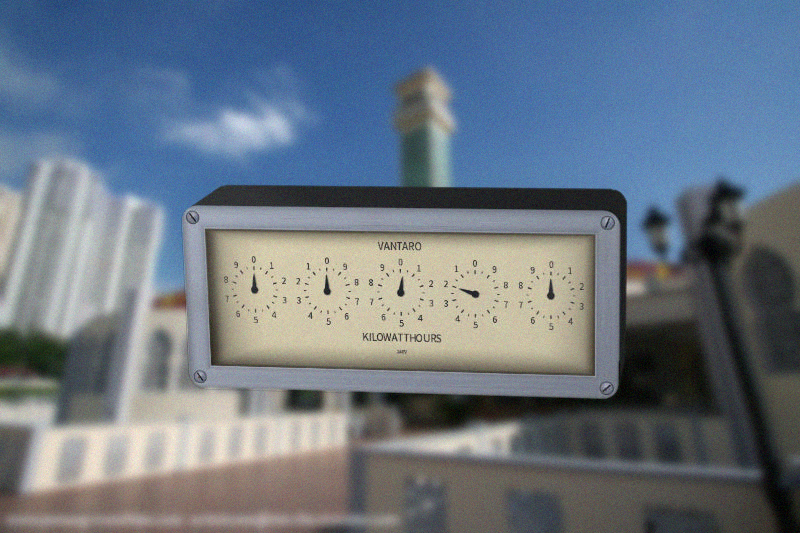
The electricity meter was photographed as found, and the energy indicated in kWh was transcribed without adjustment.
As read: 20 kWh
